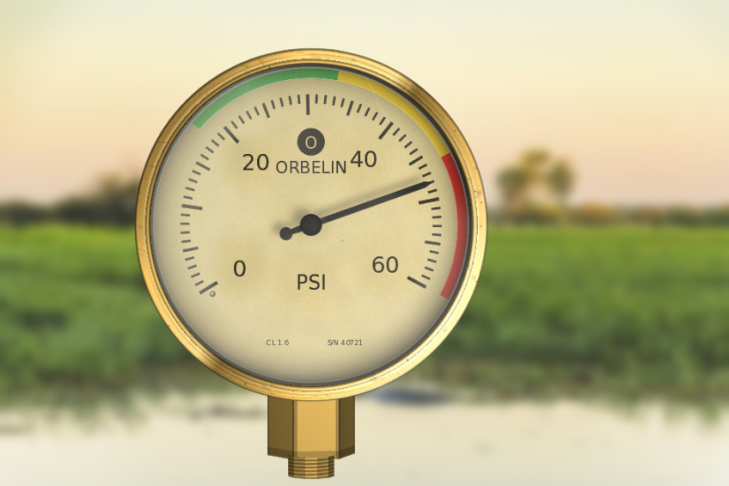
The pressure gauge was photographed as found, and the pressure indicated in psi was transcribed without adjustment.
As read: 48 psi
